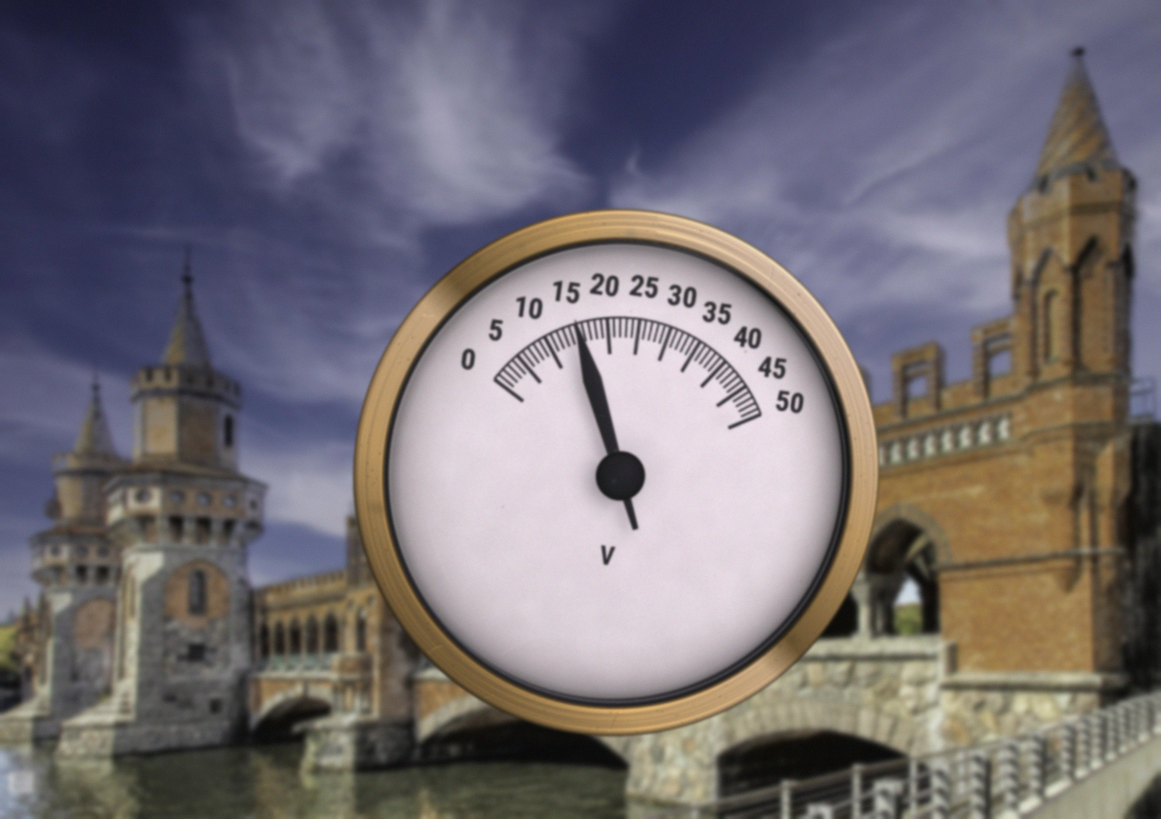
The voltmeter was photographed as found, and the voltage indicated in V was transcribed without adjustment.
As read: 15 V
